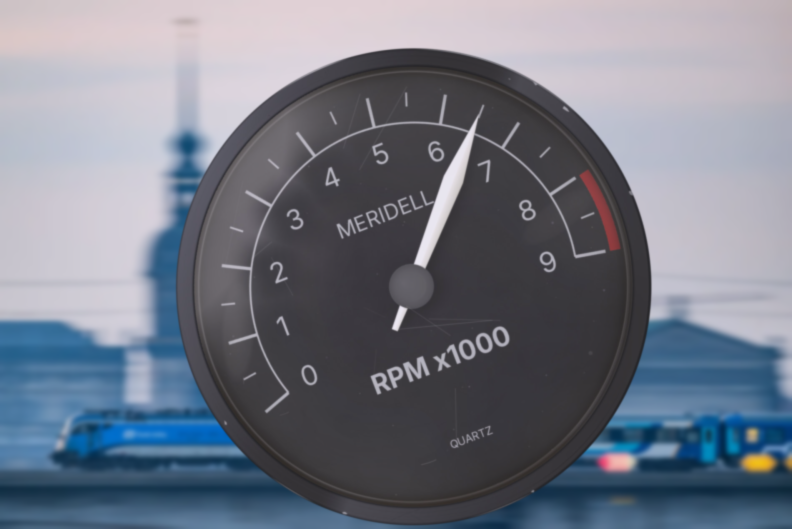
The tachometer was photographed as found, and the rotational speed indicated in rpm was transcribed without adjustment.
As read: 6500 rpm
